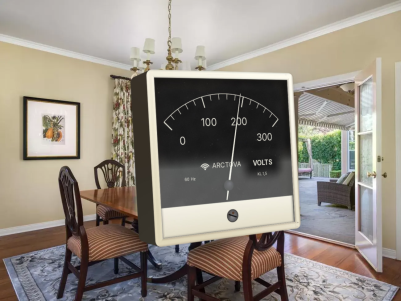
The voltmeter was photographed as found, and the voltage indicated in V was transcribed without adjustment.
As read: 190 V
